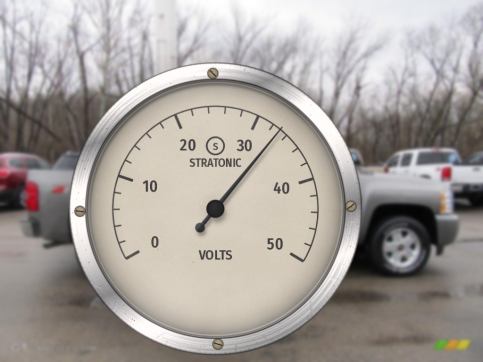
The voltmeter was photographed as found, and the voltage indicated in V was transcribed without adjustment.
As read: 33 V
